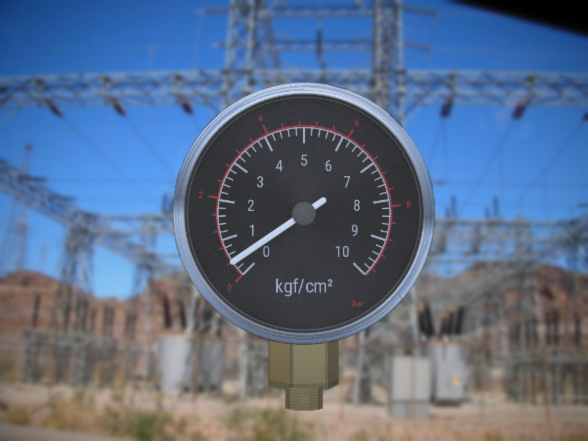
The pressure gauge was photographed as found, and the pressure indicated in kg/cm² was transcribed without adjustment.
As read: 0.4 kg/cm²
